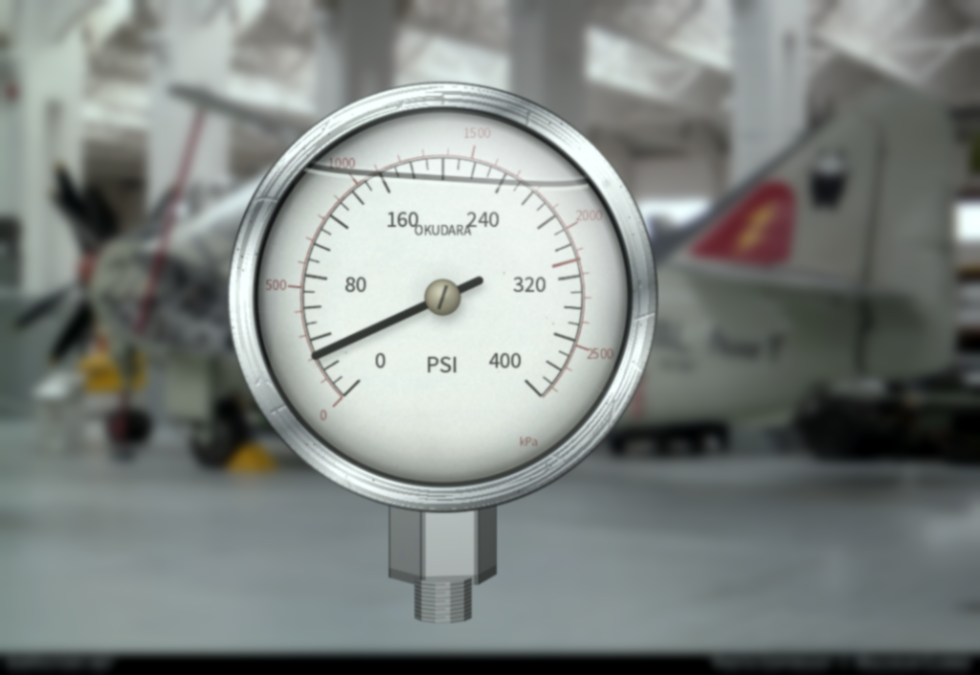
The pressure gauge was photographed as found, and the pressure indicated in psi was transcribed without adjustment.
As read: 30 psi
